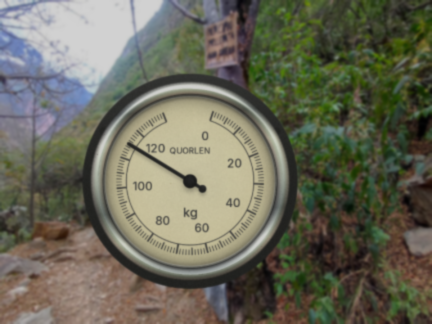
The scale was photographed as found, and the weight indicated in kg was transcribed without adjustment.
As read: 115 kg
